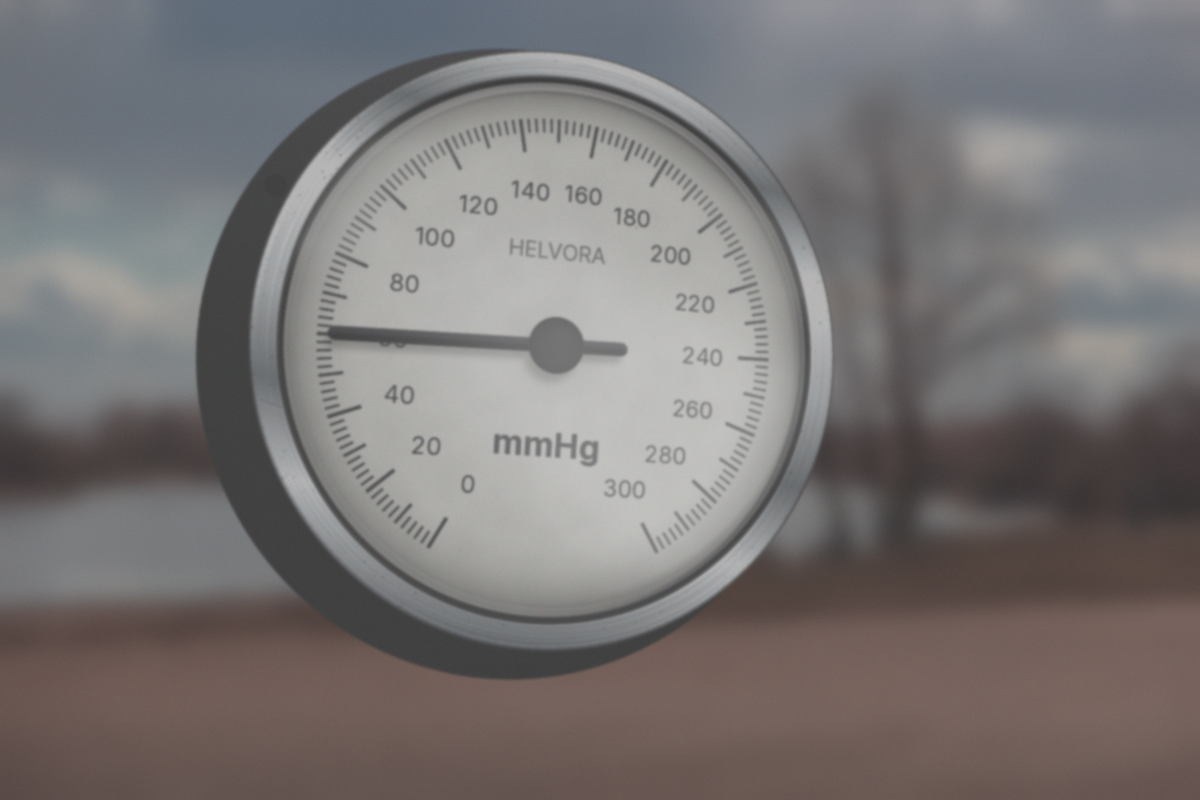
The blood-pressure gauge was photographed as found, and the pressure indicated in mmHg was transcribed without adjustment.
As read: 60 mmHg
